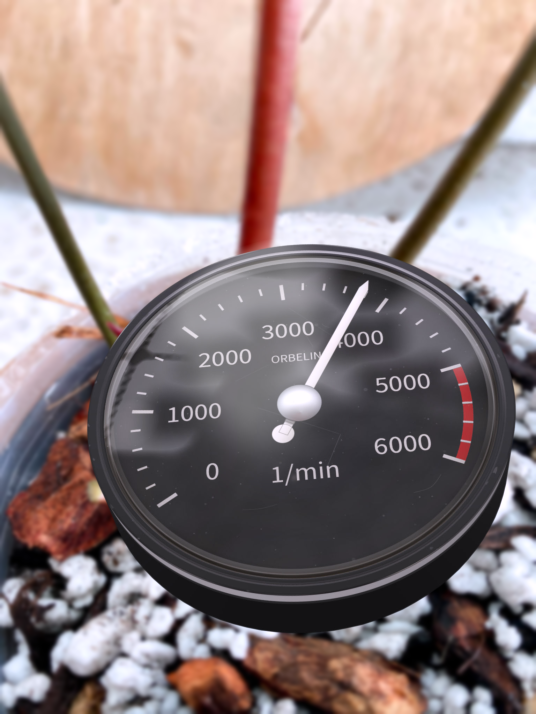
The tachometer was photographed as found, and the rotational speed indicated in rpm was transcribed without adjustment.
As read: 3800 rpm
